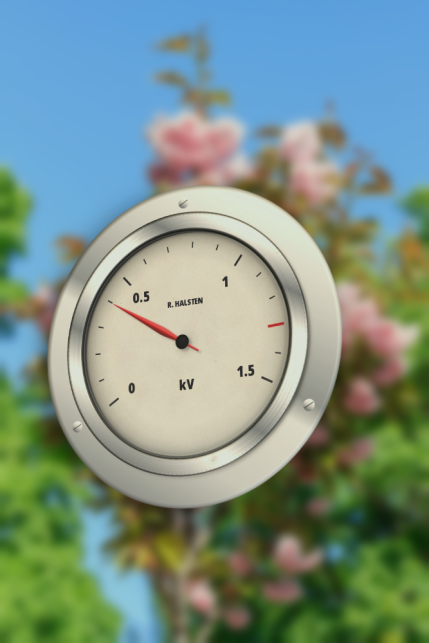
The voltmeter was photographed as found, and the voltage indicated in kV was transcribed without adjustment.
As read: 0.4 kV
